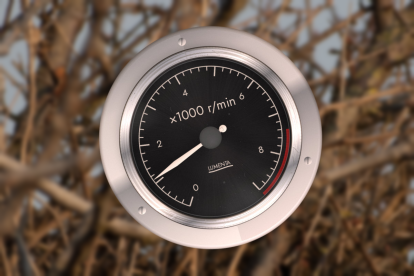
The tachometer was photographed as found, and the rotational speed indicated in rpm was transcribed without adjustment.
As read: 1100 rpm
